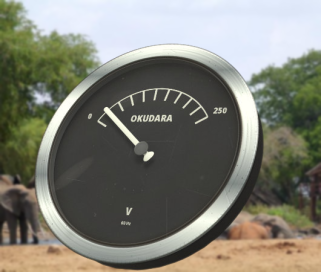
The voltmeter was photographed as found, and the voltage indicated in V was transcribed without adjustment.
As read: 25 V
